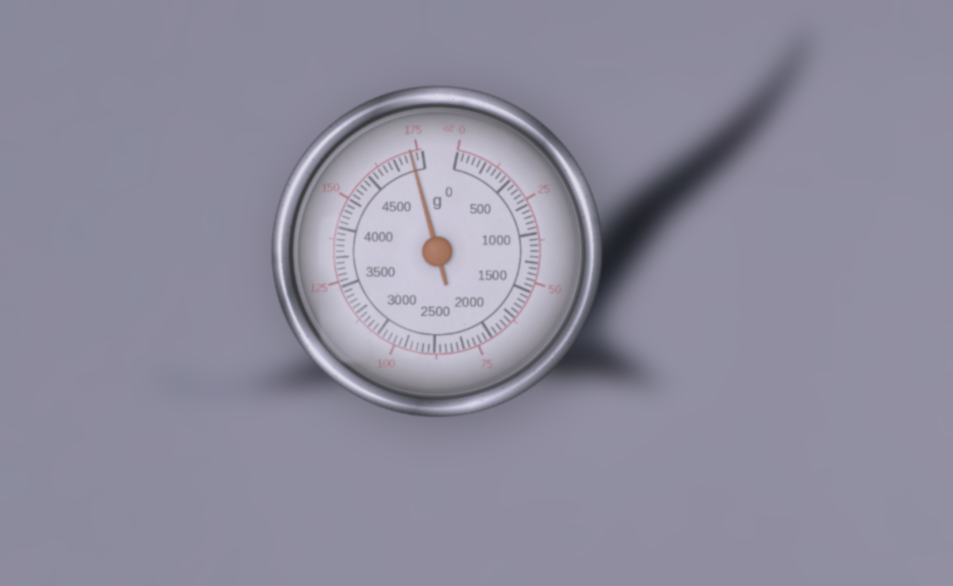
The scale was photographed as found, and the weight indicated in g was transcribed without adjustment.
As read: 4900 g
